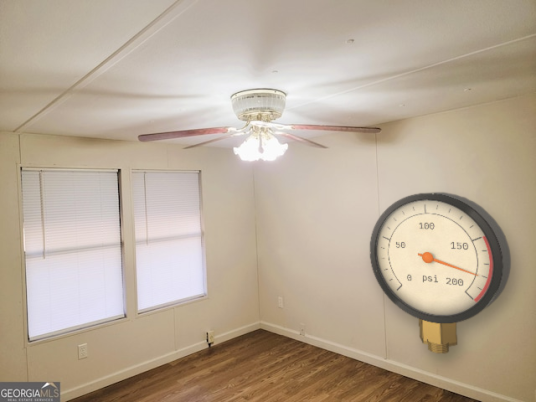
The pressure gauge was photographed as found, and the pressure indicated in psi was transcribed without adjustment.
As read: 180 psi
